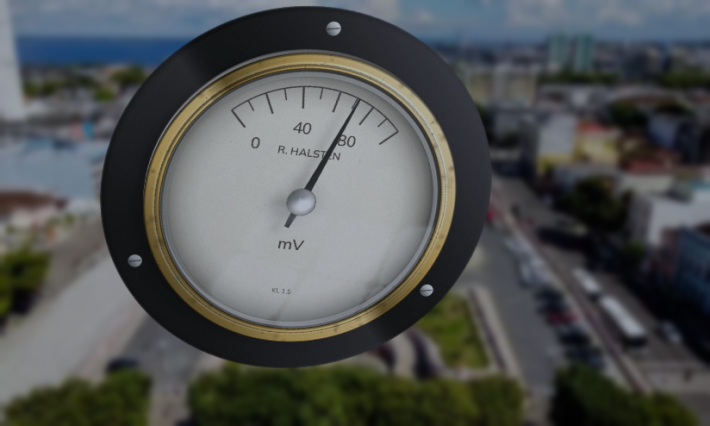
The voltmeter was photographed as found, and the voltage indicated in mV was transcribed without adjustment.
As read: 70 mV
